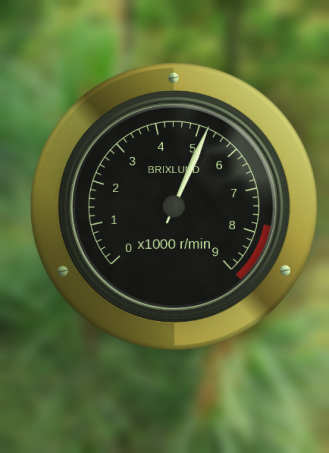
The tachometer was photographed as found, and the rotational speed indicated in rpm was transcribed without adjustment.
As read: 5200 rpm
